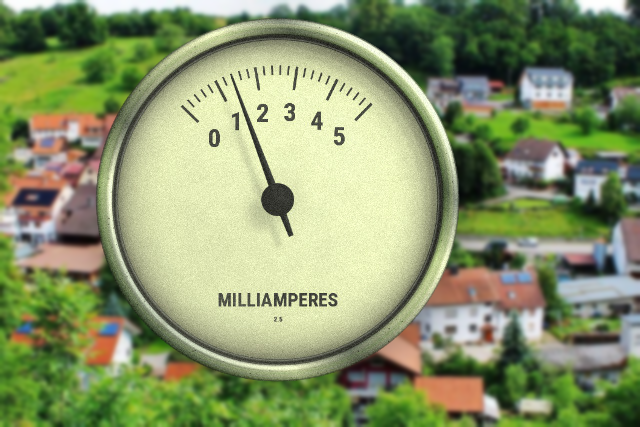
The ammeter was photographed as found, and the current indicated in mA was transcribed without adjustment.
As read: 1.4 mA
